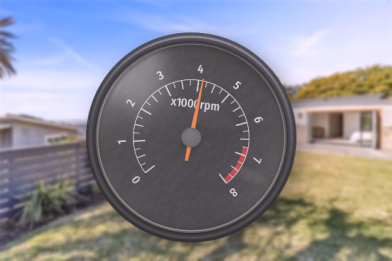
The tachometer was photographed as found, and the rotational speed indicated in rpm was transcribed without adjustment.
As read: 4125 rpm
